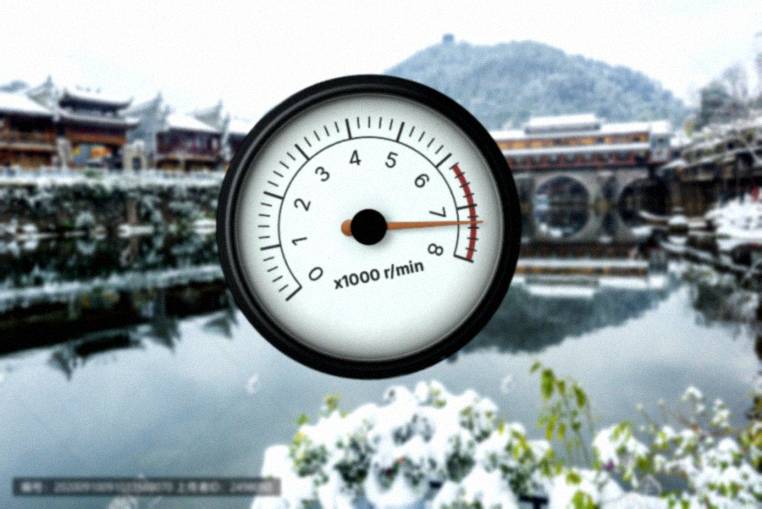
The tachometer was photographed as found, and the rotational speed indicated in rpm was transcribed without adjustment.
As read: 7300 rpm
